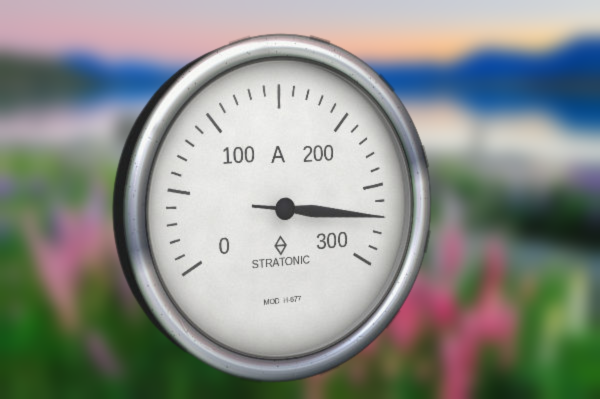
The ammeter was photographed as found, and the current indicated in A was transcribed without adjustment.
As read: 270 A
